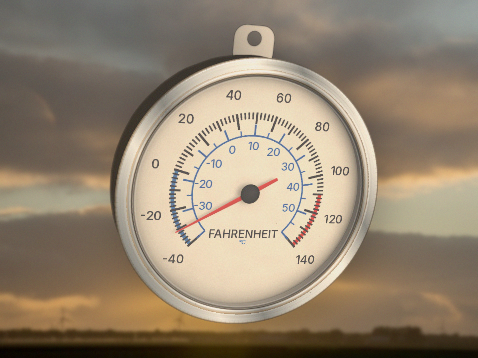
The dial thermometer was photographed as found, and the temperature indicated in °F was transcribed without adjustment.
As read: -30 °F
